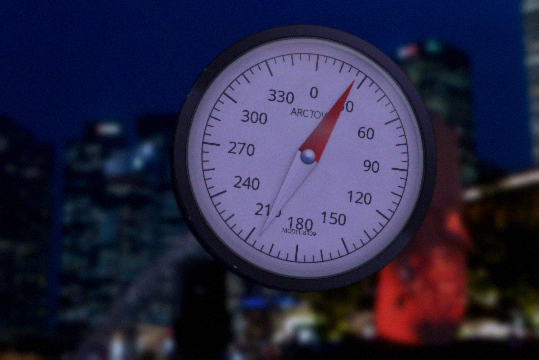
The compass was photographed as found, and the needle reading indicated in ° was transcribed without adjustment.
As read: 25 °
